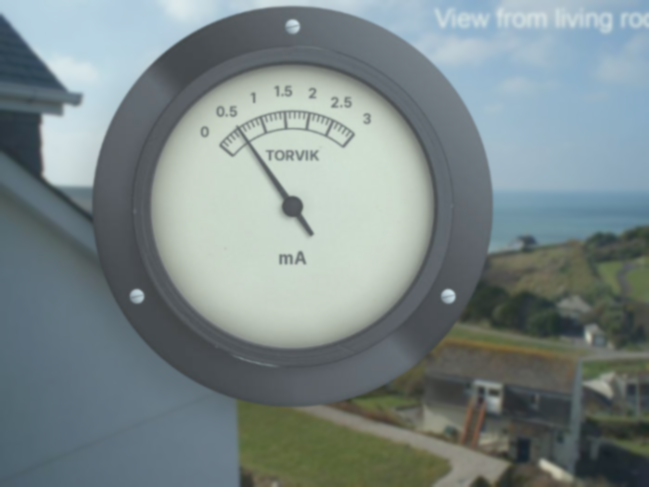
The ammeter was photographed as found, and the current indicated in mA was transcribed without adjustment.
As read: 0.5 mA
